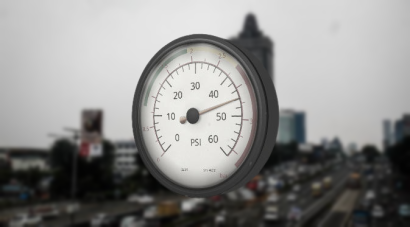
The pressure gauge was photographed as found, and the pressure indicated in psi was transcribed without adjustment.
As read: 46 psi
